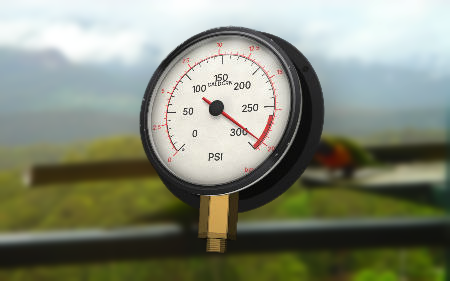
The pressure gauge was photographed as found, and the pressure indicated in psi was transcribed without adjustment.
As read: 290 psi
